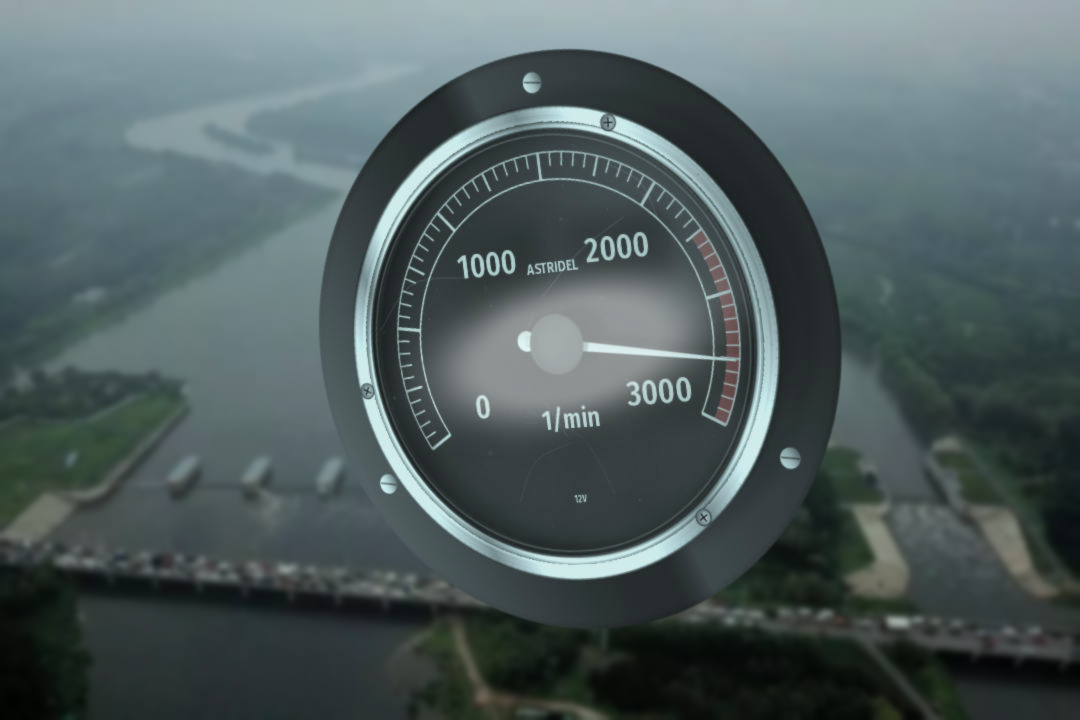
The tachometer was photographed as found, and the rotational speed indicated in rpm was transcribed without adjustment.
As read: 2750 rpm
